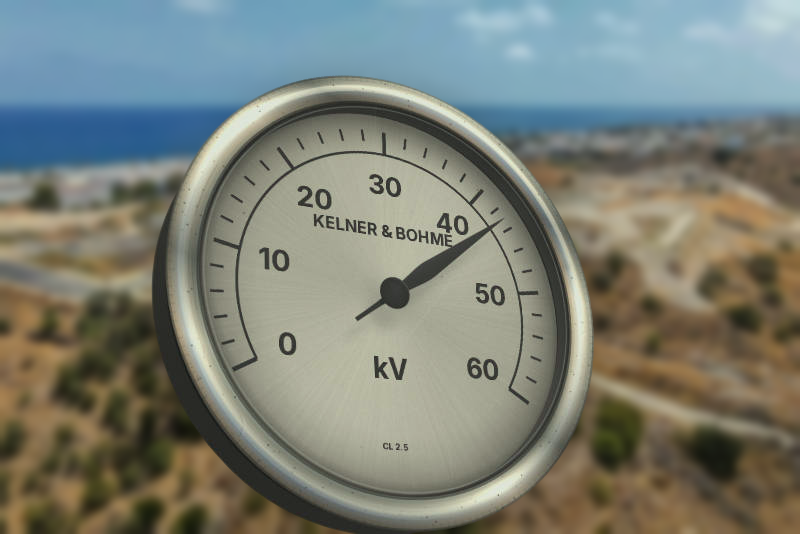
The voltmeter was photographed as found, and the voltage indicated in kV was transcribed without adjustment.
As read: 43 kV
